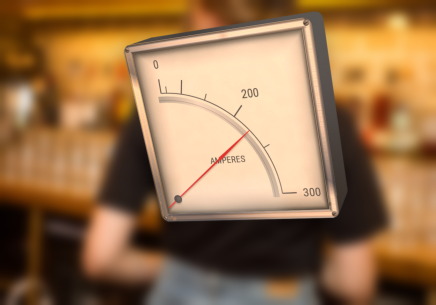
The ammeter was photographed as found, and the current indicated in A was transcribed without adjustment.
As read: 225 A
